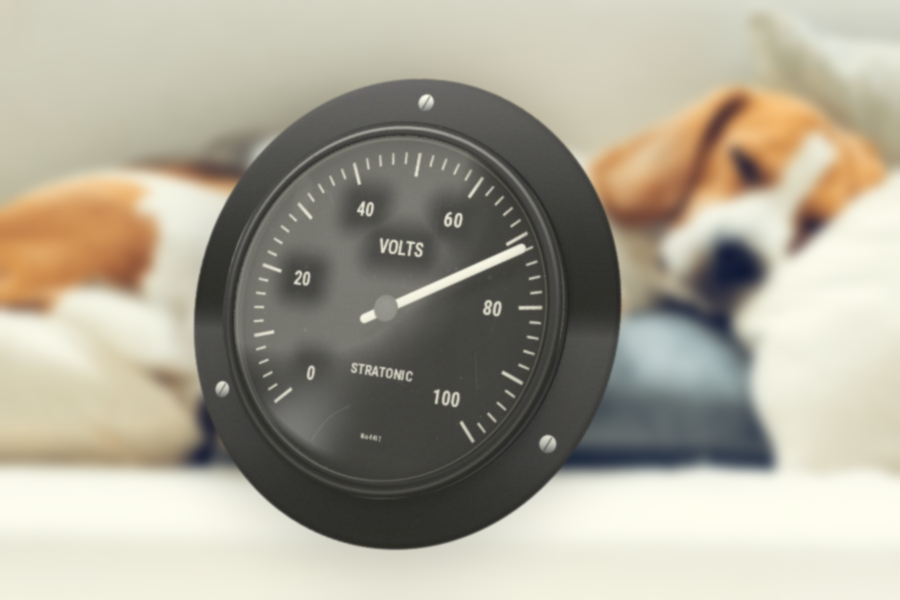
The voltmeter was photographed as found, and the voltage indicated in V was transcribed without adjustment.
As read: 72 V
